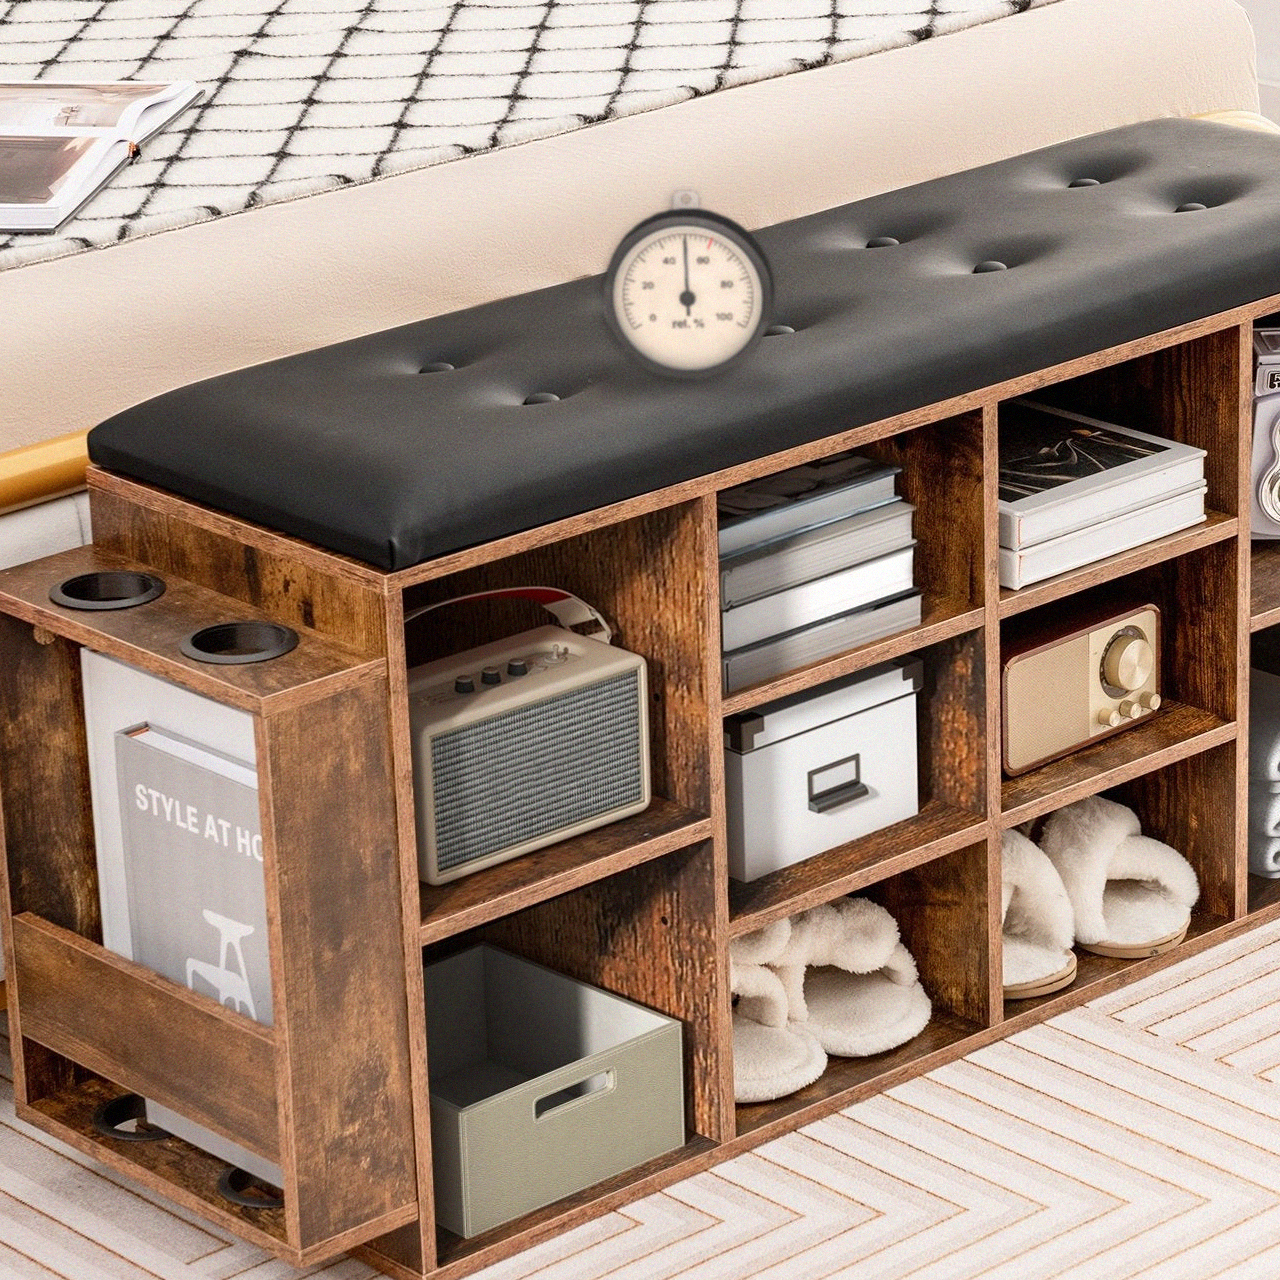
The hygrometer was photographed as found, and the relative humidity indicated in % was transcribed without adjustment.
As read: 50 %
